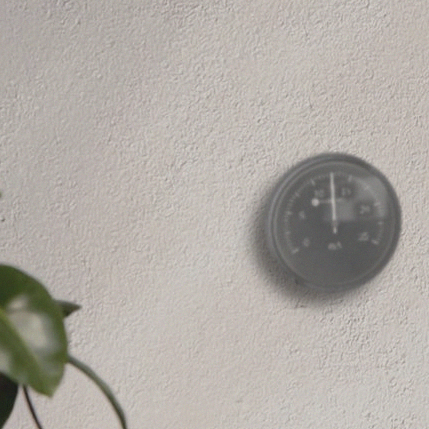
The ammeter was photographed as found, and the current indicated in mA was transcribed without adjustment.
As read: 12.5 mA
